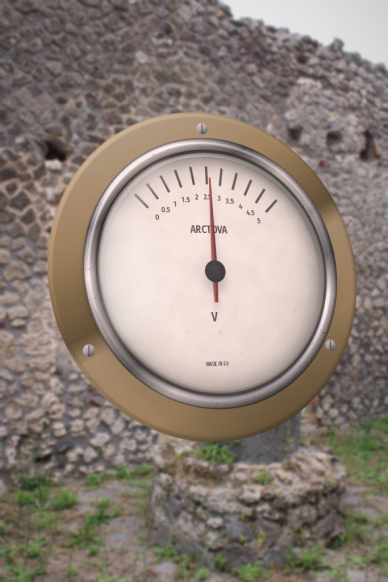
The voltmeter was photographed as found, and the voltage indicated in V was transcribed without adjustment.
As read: 2.5 V
